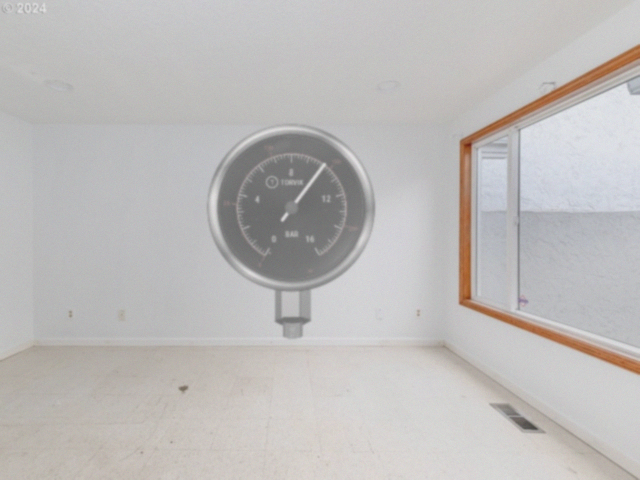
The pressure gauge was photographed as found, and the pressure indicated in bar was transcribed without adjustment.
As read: 10 bar
